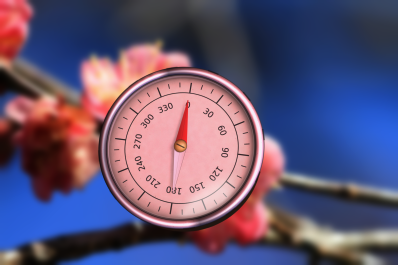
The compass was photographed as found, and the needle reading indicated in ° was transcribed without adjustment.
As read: 0 °
